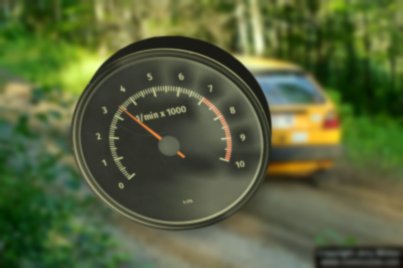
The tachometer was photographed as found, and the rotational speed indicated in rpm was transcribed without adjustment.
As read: 3500 rpm
